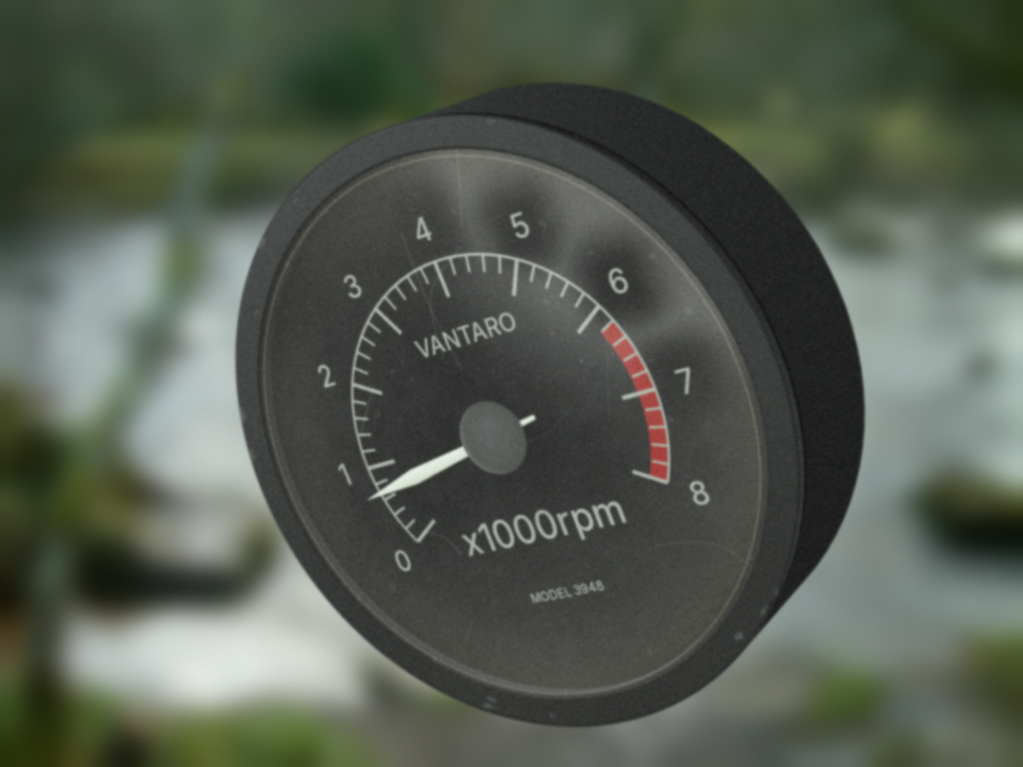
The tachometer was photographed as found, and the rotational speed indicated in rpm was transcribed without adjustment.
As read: 700 rpm
